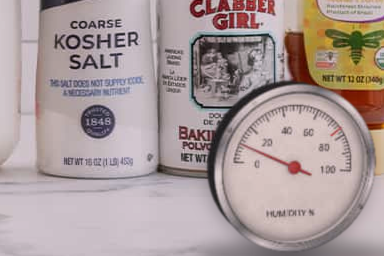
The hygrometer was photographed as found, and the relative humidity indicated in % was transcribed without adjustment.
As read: 10 %
